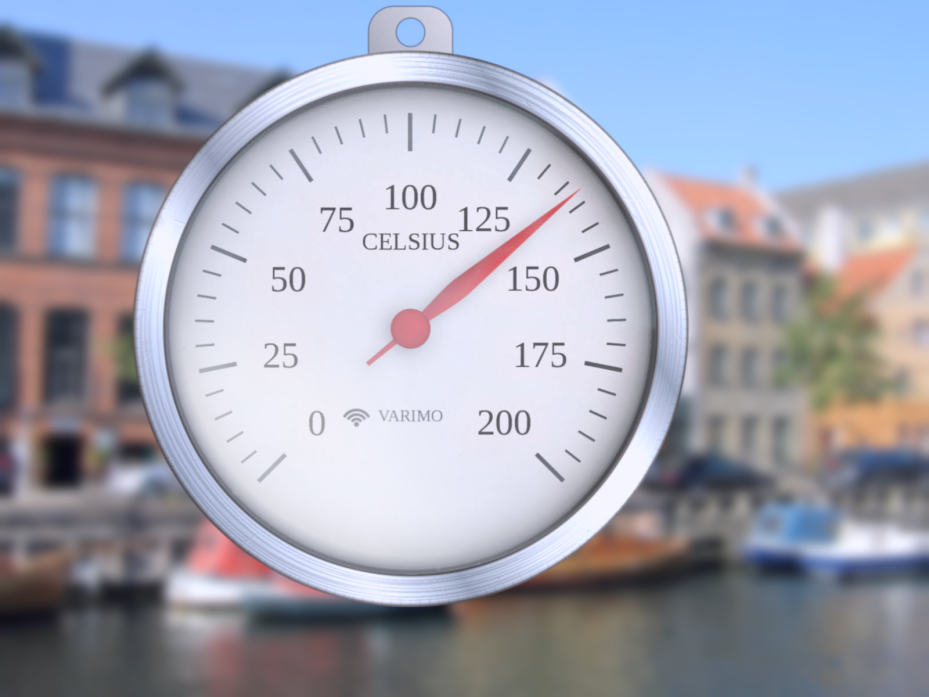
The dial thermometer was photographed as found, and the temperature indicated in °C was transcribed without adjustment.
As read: 137.5 °C
